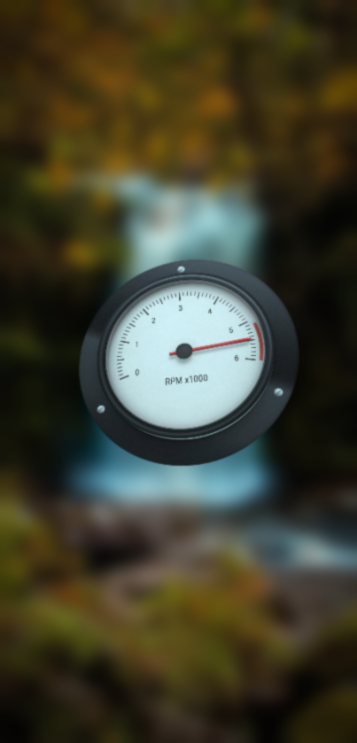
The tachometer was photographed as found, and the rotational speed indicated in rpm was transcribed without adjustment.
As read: 5500 rpm
